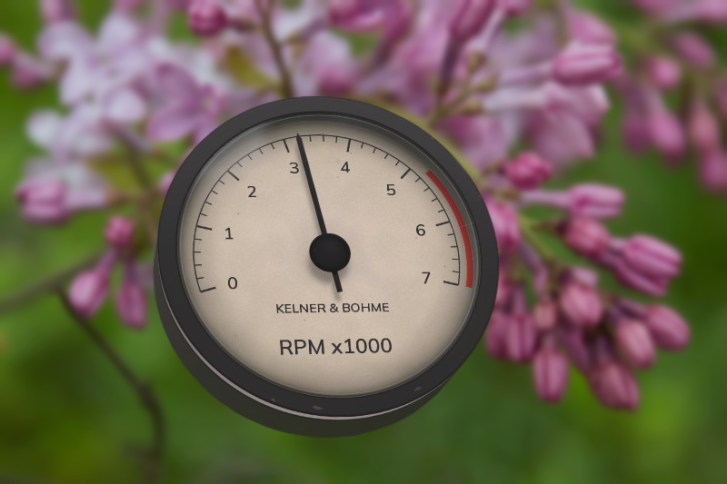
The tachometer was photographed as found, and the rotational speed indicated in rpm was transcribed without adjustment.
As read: 3200 rpm
